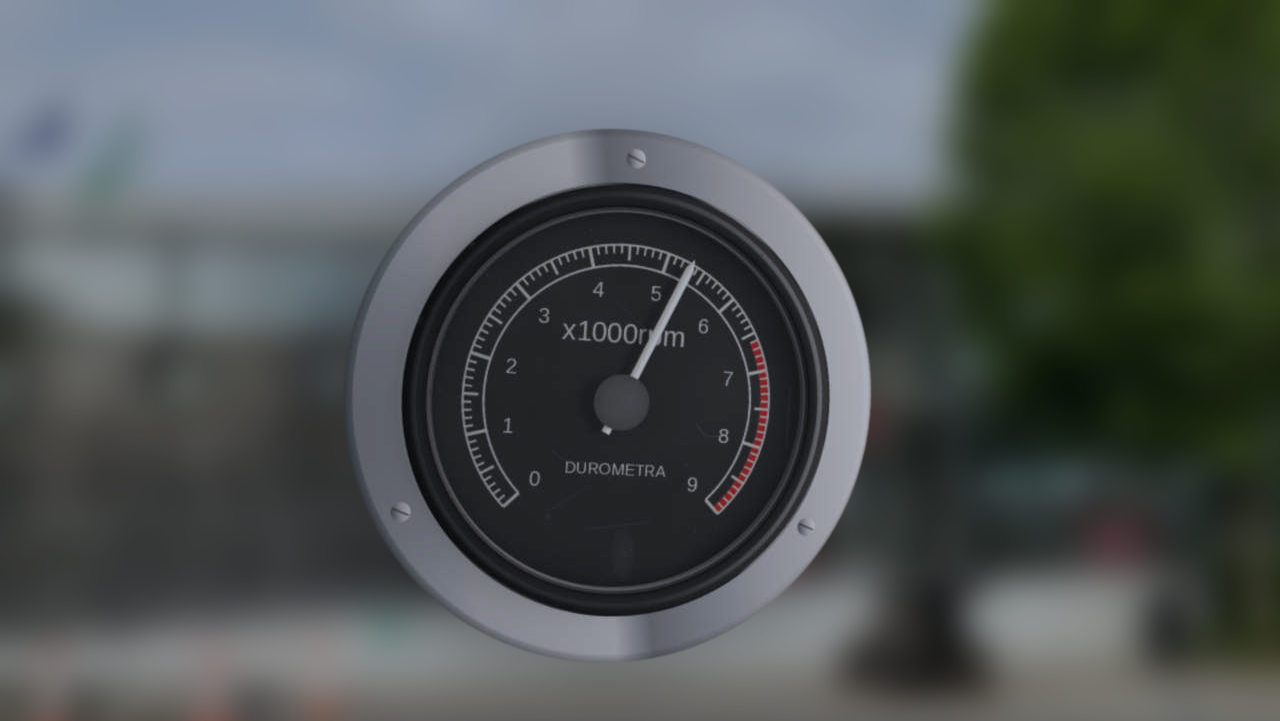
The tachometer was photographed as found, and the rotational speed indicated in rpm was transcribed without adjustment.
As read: 5300 rpm
